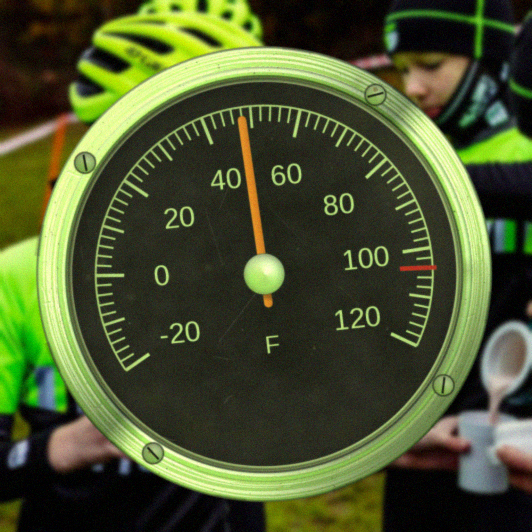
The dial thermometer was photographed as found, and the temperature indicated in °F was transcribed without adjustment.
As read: 48 °F
